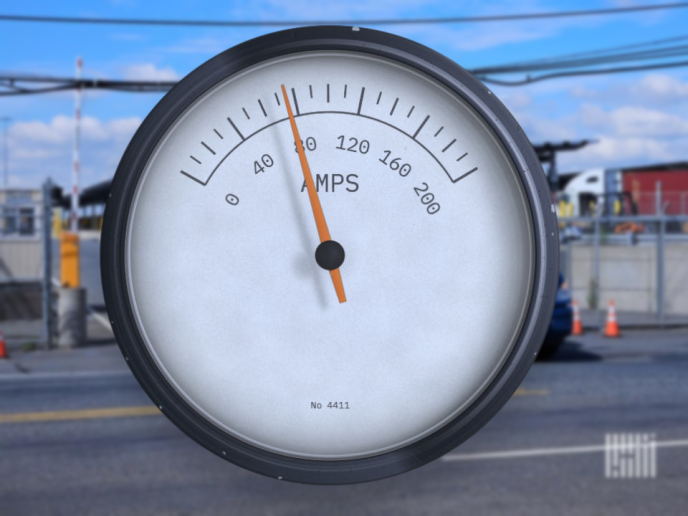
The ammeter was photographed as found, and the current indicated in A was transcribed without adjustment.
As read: 75 A
